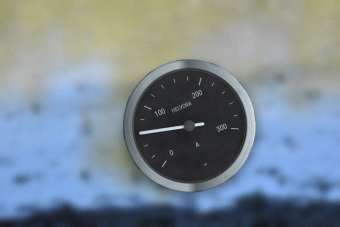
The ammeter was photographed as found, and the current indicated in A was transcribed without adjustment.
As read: 60 A
